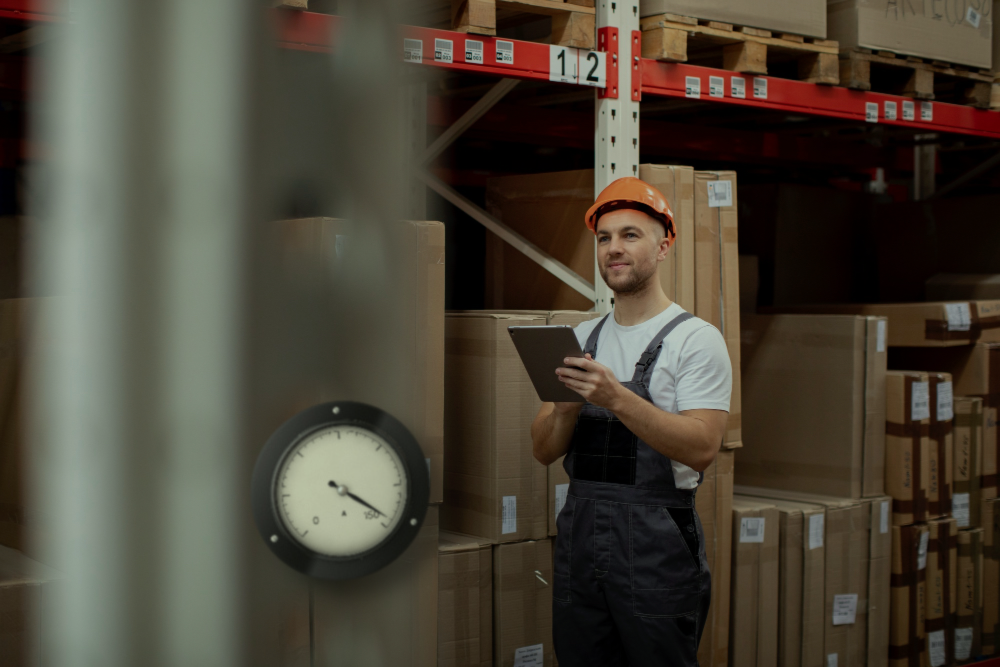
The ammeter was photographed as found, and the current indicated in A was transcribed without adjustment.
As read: 145 A
